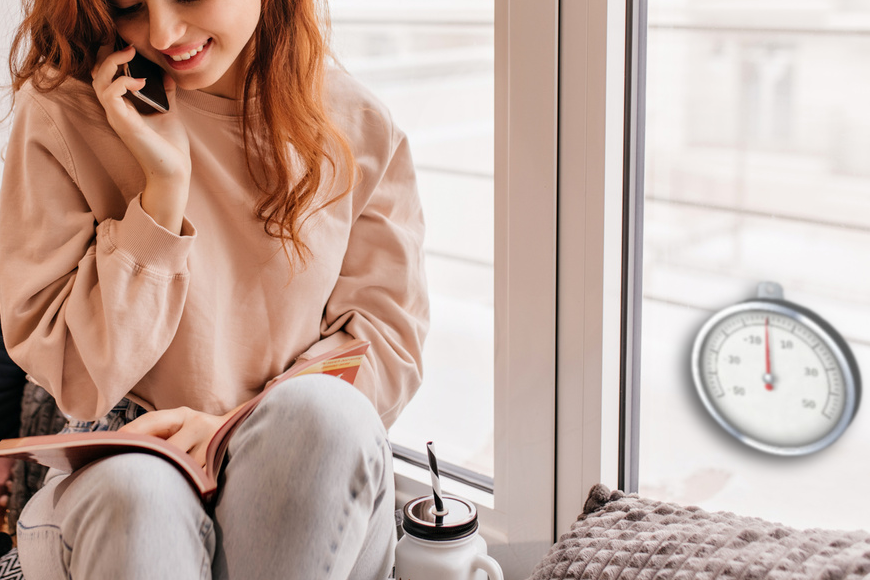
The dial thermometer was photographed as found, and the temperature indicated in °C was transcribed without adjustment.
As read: 0 °C
